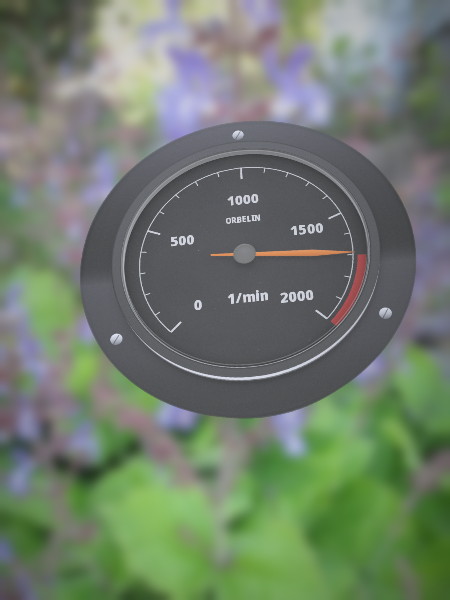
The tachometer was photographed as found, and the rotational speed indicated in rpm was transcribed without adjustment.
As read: 1700 rpm
